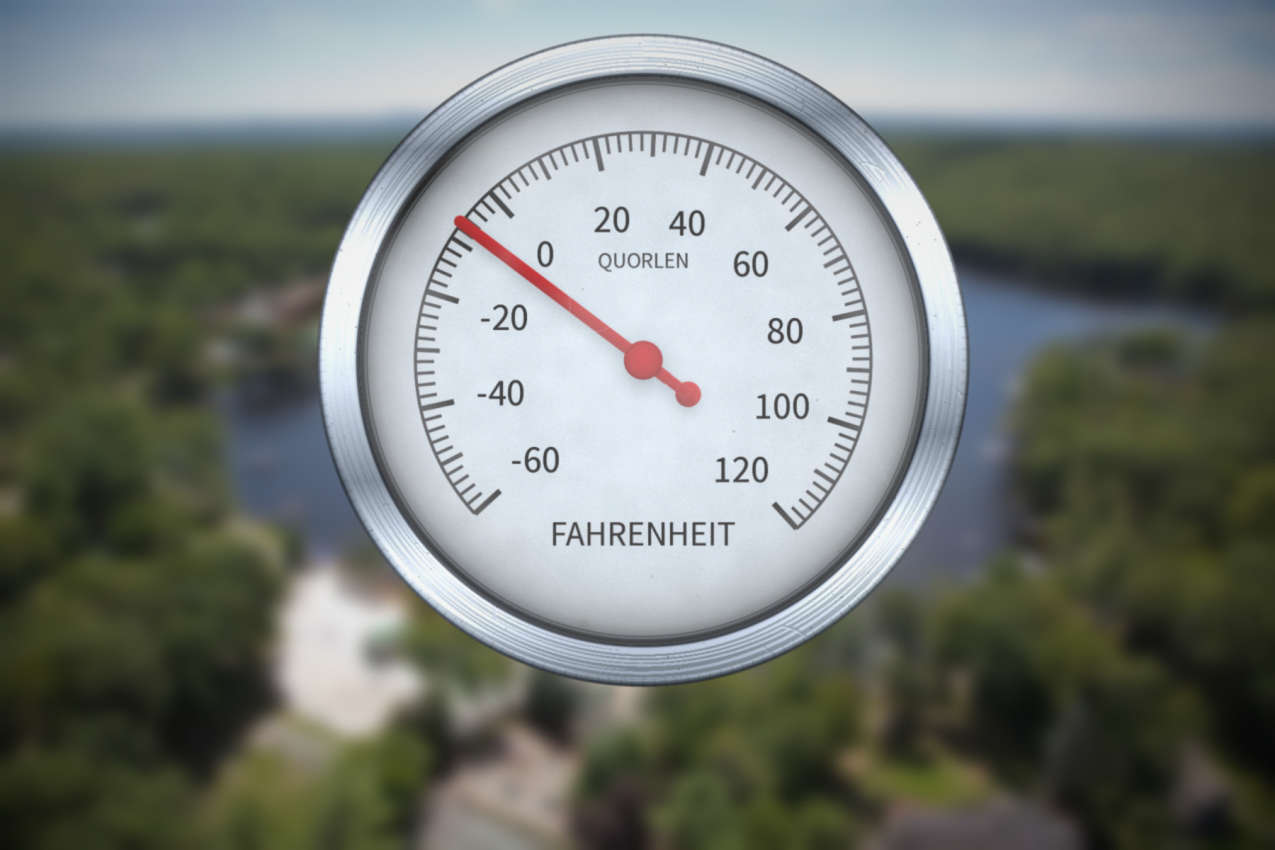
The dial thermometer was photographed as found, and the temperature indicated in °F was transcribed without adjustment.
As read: -7 °F
